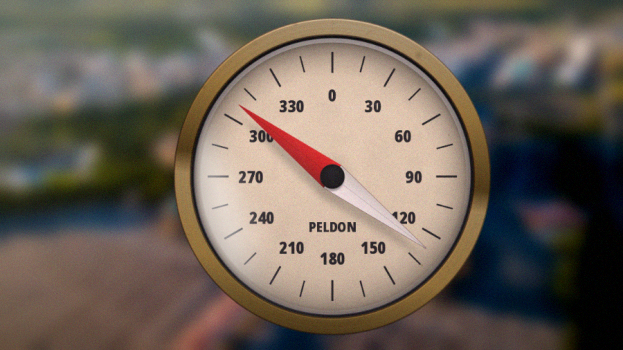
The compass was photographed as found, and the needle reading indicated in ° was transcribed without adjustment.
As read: 307.5 °
